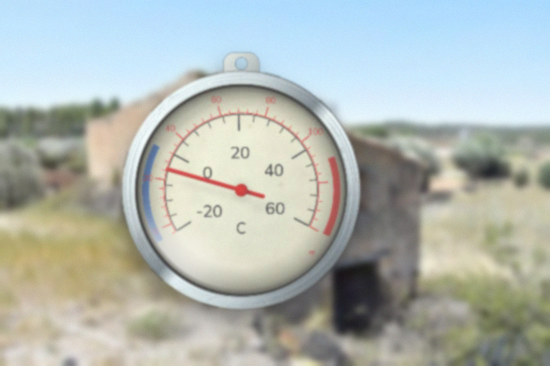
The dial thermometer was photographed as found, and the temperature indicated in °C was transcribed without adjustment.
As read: -4 °C
